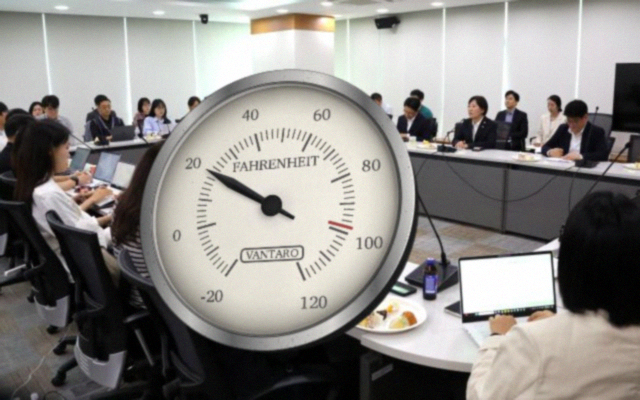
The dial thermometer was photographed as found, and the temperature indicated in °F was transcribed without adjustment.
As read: 20 °F
